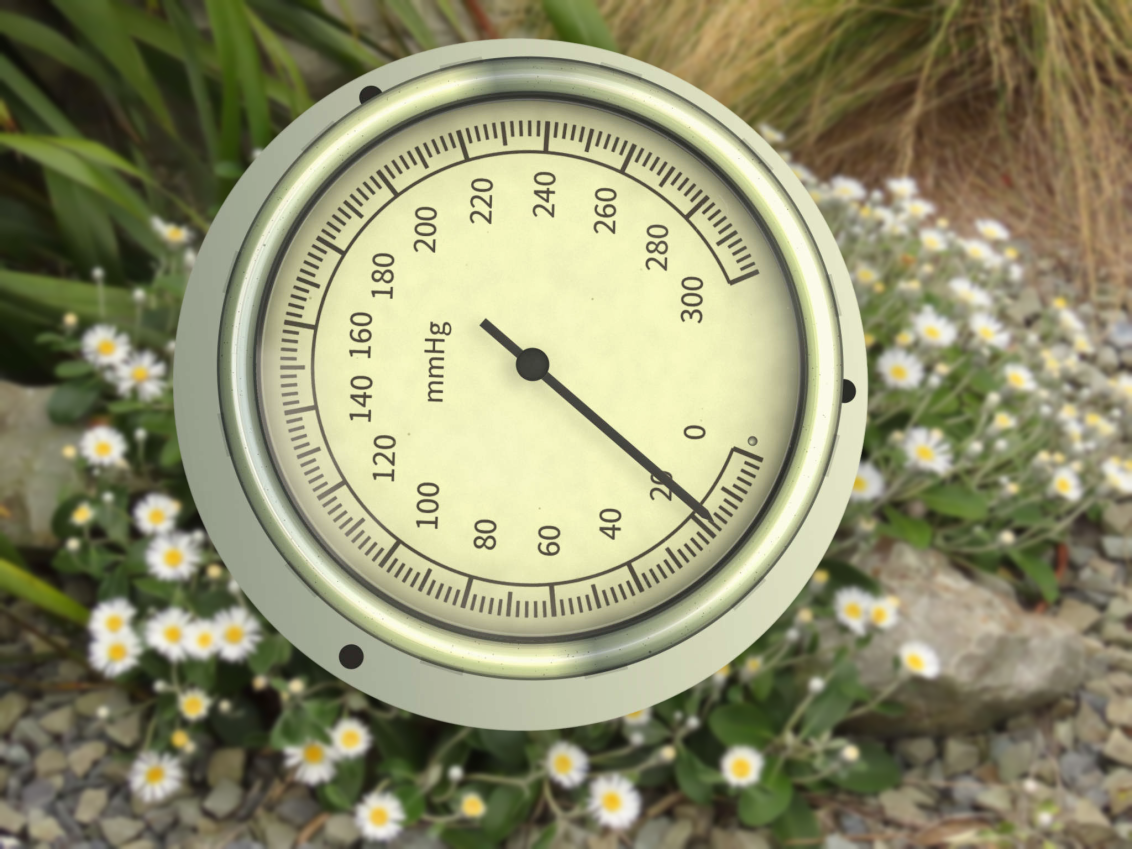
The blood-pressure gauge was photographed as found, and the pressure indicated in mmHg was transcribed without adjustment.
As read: 18 mmHg
